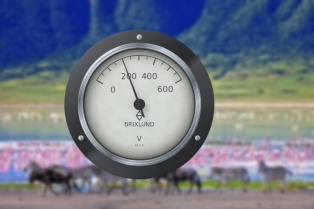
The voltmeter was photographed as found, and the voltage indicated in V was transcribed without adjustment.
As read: 200 V
